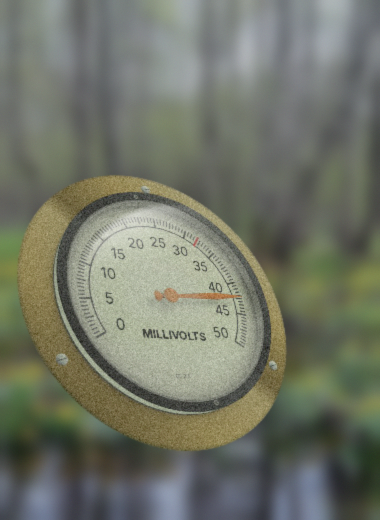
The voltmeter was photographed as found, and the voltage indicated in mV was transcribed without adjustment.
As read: 42.5 mV
